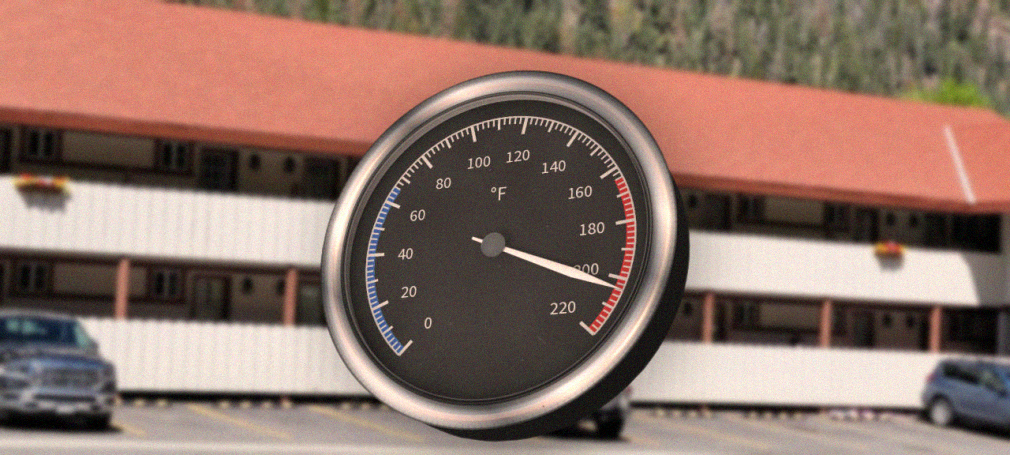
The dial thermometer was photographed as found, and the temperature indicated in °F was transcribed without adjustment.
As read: 204 °F
